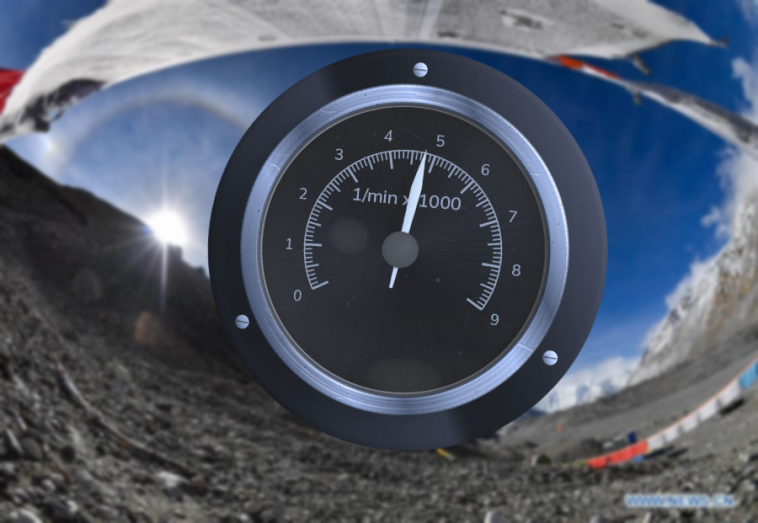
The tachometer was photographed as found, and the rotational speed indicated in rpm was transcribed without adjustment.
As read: 4800 rpm
